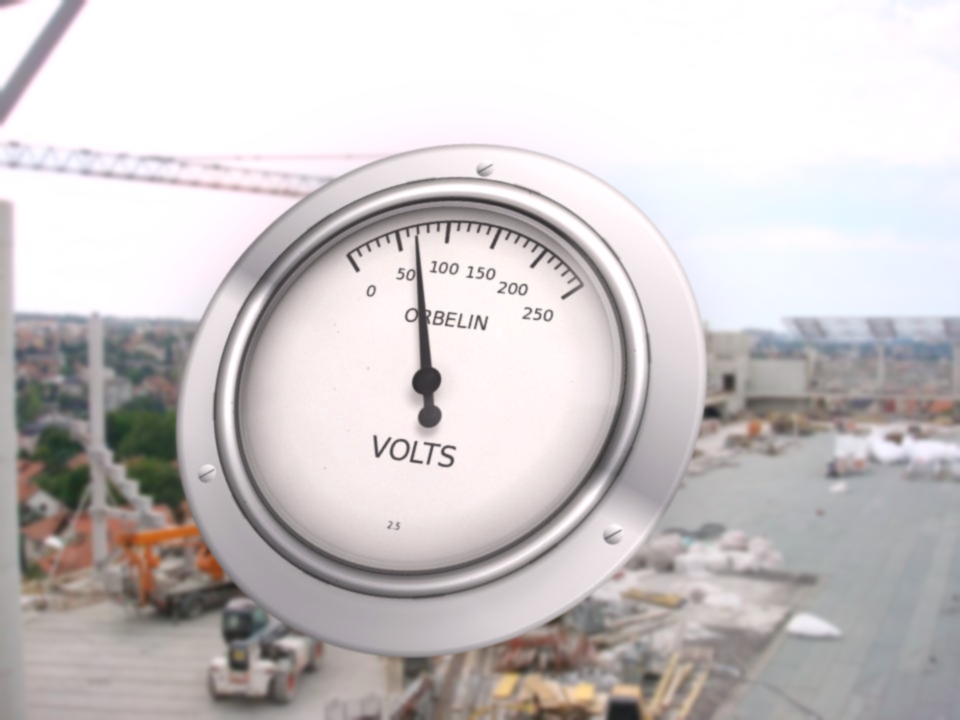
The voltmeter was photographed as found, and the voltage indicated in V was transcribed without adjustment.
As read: 70 V
